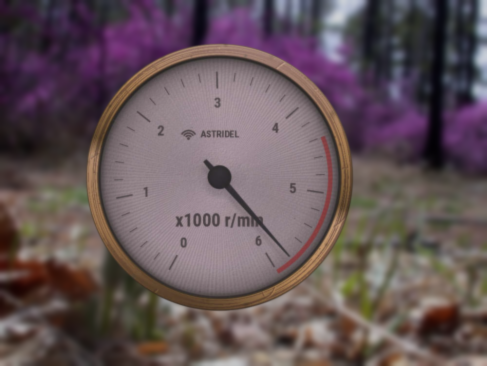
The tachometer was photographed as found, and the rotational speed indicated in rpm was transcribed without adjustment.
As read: 5800 rpm
